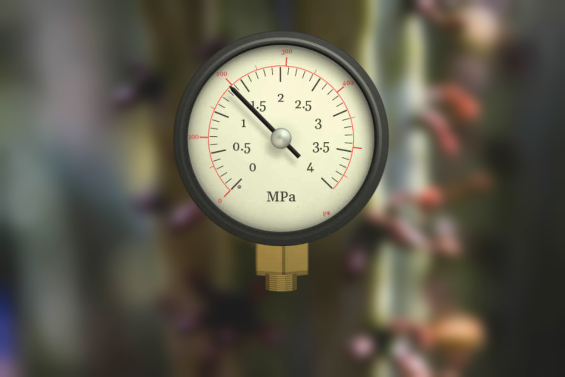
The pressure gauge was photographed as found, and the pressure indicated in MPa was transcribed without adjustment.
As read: 1.35 MPa
